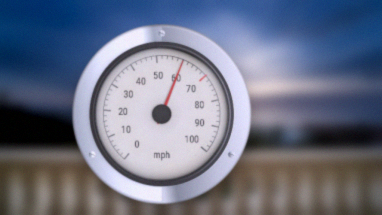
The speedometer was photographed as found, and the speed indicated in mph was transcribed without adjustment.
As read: 60 mph
